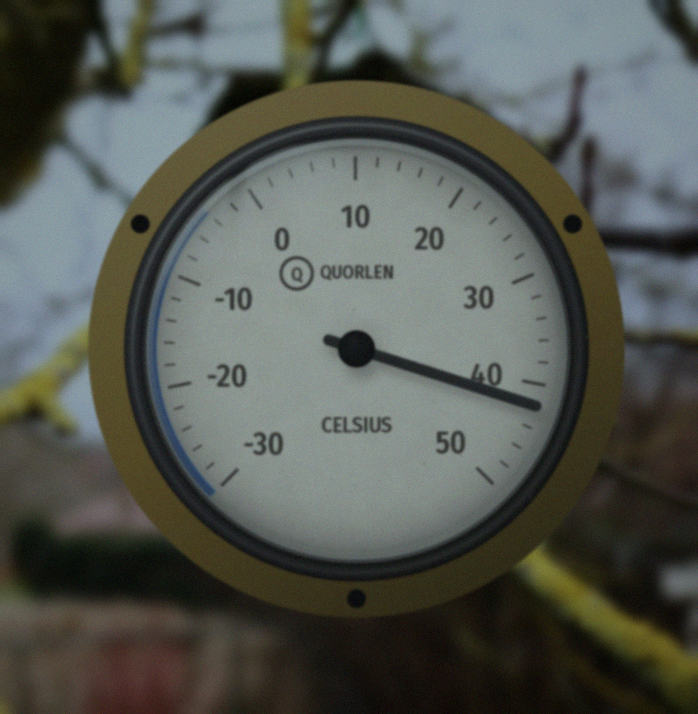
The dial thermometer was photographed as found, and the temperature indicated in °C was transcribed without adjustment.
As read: 42 °C
